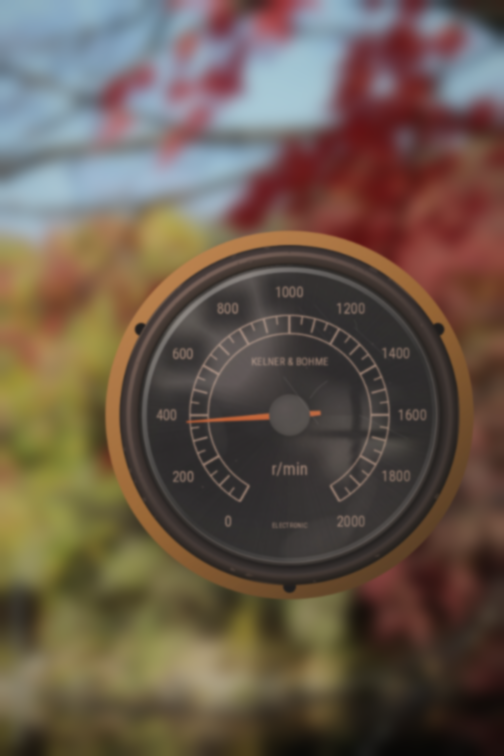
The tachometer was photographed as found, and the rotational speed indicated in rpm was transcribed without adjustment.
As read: 375 rpm
